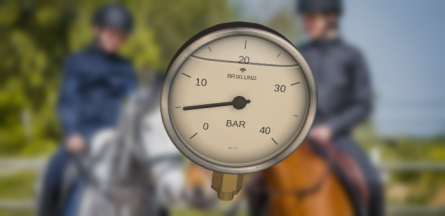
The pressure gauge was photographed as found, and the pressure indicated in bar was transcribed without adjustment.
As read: 5 bar
